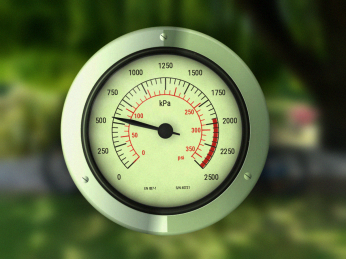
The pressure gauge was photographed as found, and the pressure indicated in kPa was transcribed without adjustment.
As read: 550 kPa
